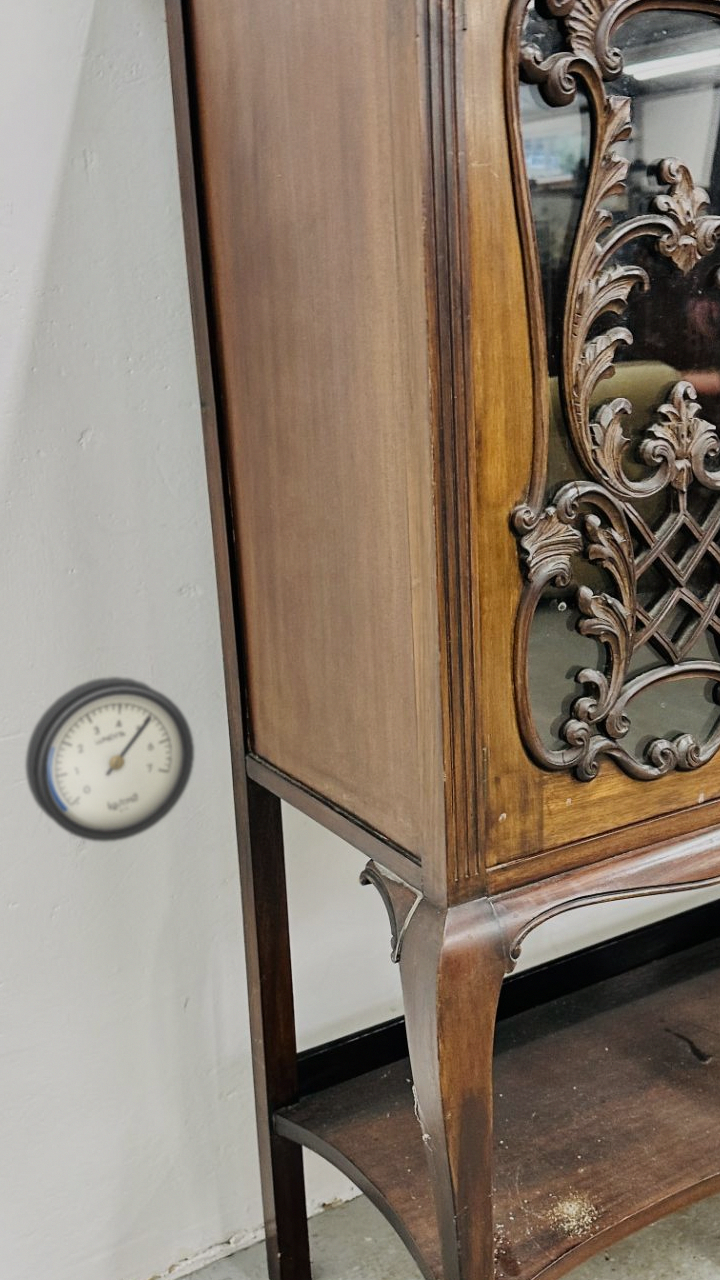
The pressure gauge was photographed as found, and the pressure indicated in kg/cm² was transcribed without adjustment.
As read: 5 kg/cm²
